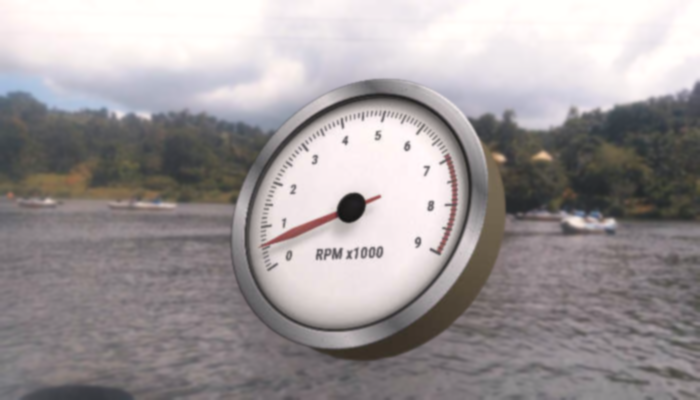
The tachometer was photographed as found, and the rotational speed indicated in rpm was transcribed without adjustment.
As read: 500 rpm
